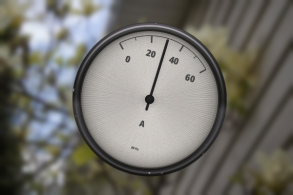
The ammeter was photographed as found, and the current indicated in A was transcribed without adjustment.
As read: 30 A
